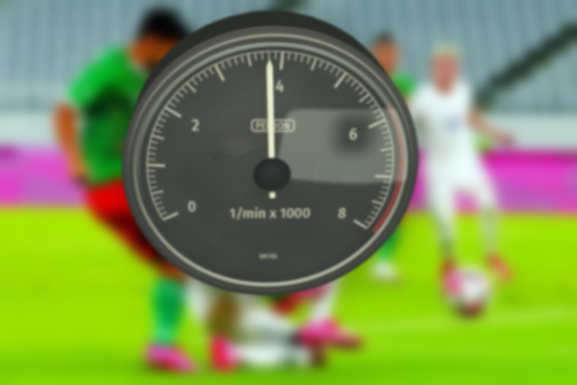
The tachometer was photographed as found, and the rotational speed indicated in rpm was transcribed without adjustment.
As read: 3800 rpm
